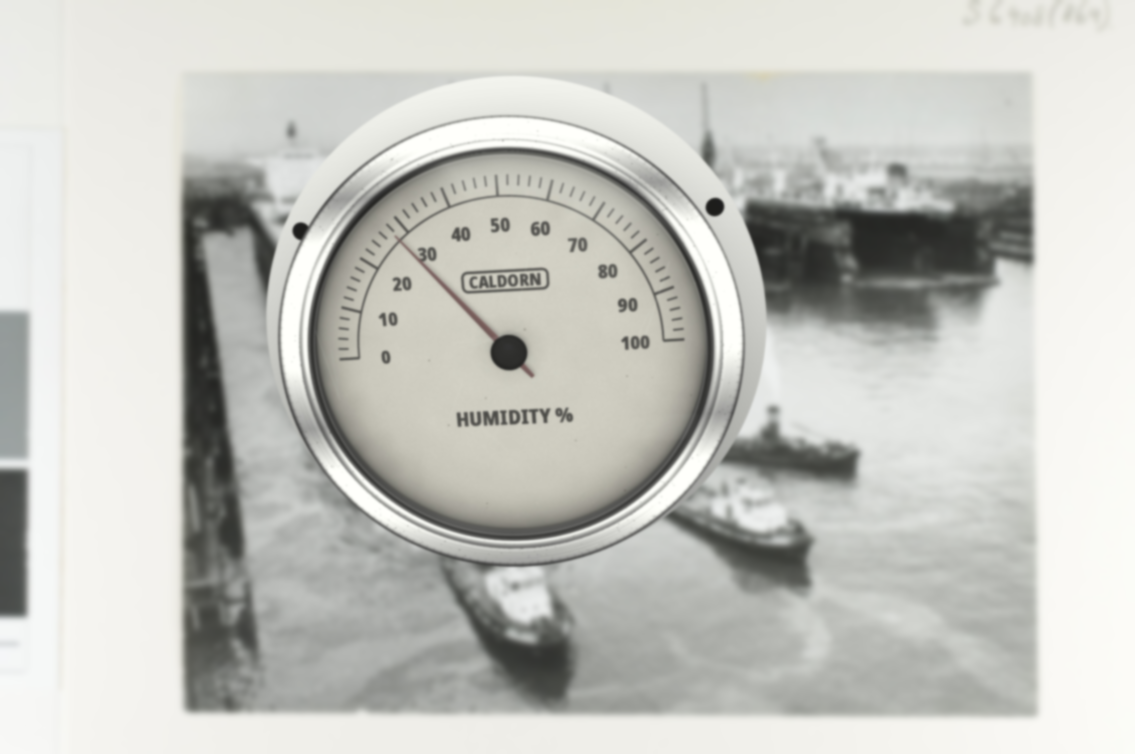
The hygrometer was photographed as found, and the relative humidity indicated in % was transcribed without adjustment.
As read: 28 %
